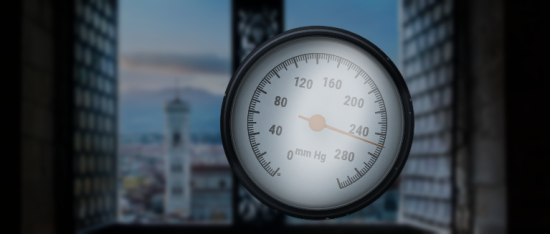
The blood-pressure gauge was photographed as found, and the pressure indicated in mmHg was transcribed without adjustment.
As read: 250 mmHg
